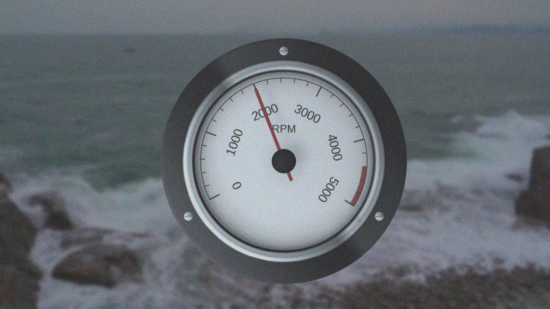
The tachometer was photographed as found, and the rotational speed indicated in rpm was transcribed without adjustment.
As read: 2000 rpm
